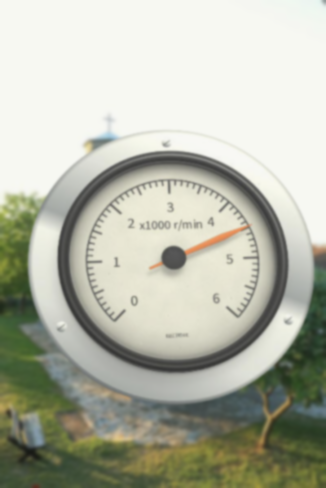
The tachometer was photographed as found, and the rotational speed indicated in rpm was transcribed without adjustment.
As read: 4500 rpm
